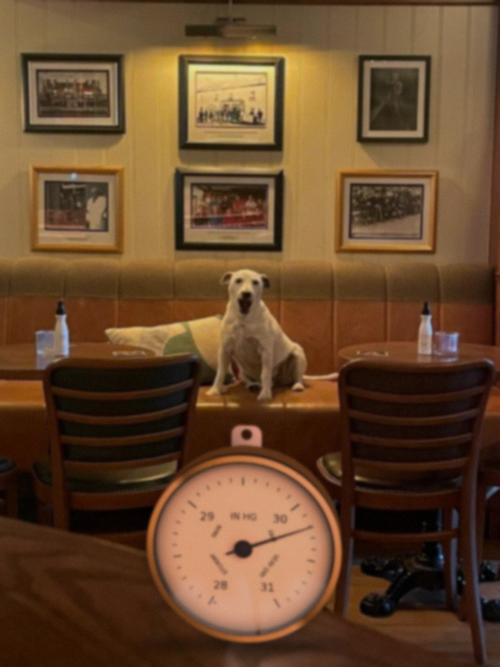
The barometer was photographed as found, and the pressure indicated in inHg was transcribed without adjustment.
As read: 30.2 inHg
